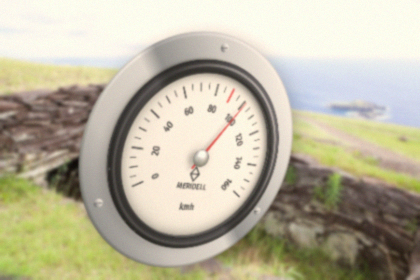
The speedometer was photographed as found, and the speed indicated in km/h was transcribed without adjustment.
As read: 100 km/h
